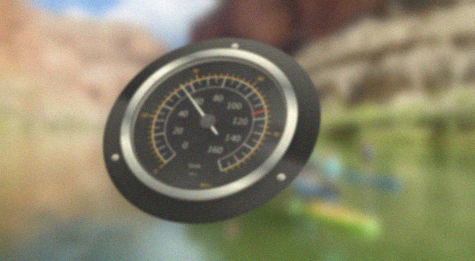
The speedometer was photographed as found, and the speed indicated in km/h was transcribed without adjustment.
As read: 55 km/h
